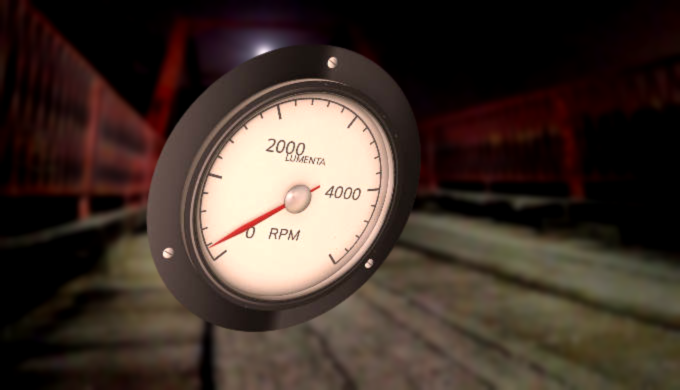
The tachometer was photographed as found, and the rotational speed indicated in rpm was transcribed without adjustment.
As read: 200 rpm
